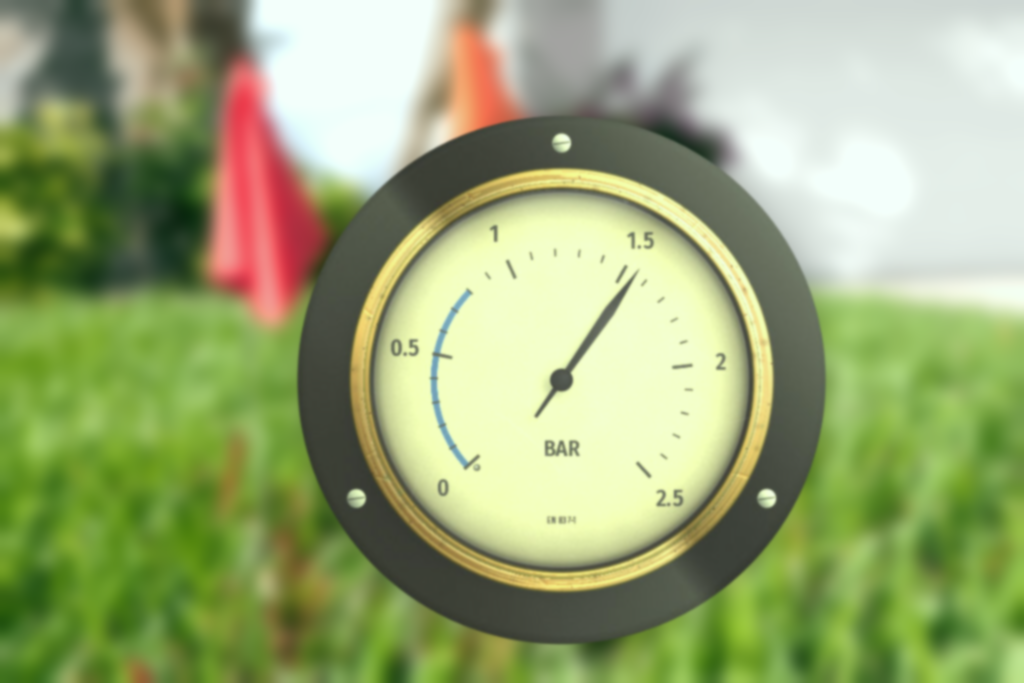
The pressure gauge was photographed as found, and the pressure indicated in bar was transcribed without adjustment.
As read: 1.55 bar
